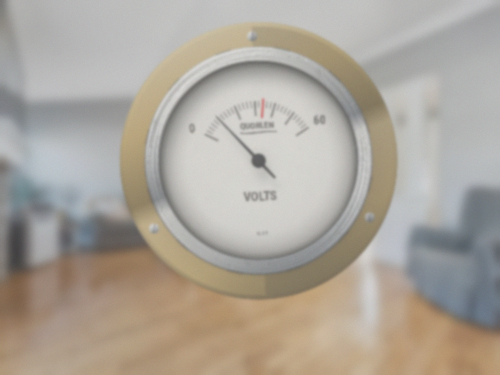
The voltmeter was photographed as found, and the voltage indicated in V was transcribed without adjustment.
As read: 10 V
